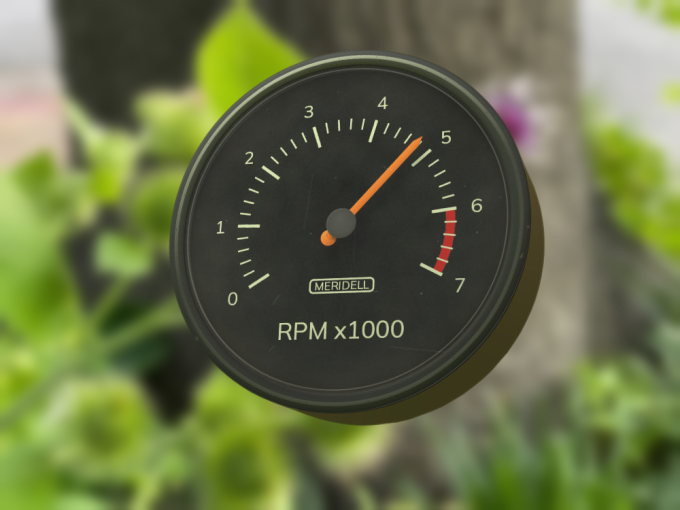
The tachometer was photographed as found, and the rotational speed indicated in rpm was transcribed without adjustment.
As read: 4800 rpm
